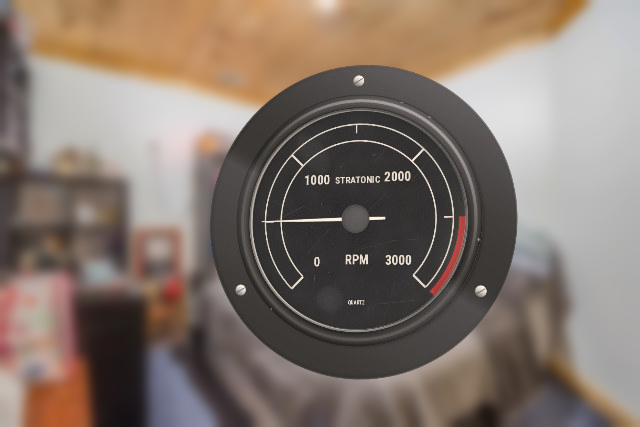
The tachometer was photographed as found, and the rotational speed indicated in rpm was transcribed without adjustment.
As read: 500 rpm
